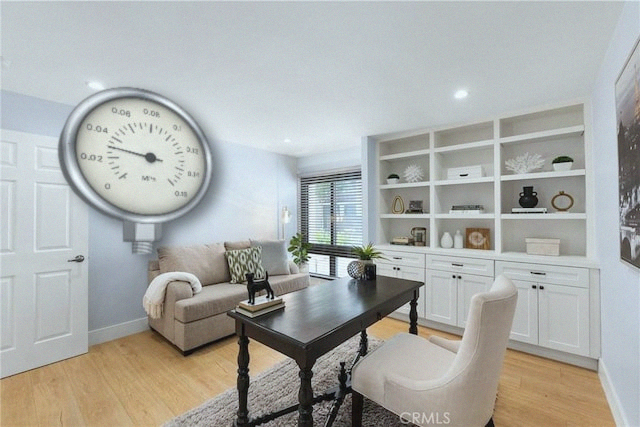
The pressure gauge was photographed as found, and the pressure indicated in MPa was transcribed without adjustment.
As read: 0.03 MPa
